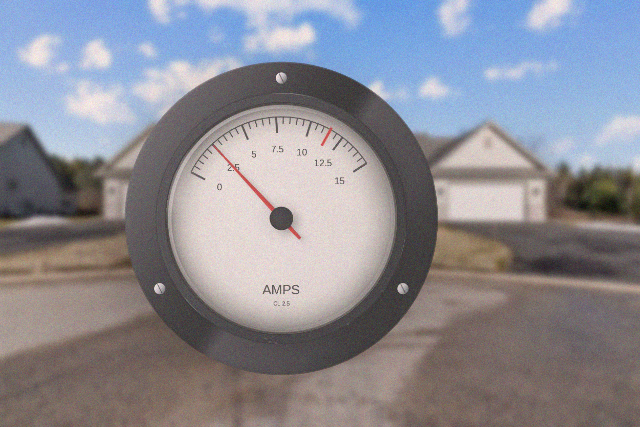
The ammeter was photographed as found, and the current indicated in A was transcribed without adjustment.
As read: 2.5 A
